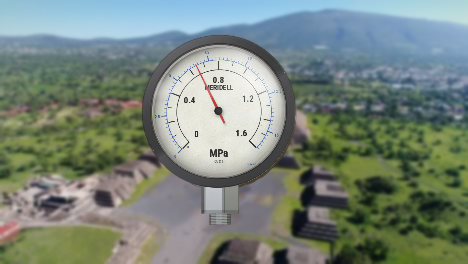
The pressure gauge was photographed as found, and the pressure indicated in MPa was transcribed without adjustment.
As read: 0.65 MPa
